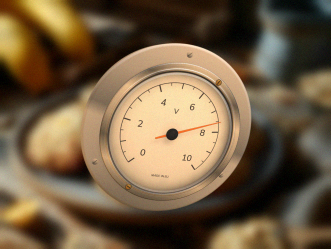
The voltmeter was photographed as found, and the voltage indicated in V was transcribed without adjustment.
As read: 7.5 V
